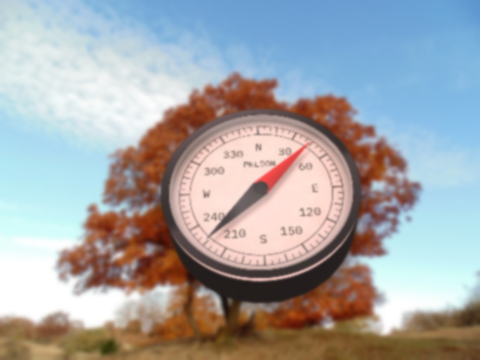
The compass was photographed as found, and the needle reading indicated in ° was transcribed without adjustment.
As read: 45 °
